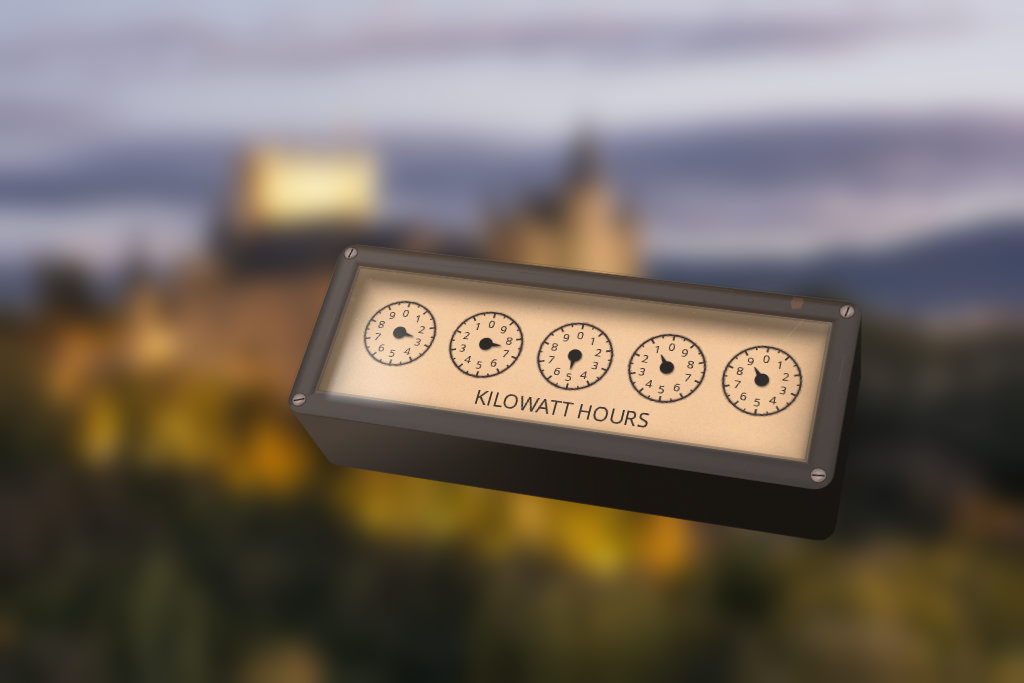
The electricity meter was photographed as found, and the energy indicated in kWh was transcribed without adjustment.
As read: 27509 kWh
